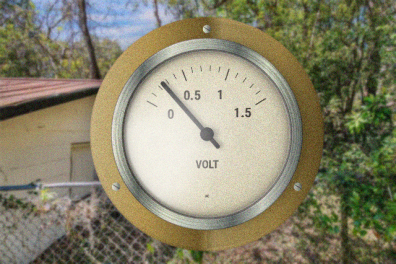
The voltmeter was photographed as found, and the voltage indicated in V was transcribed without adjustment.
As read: 0.25 V
